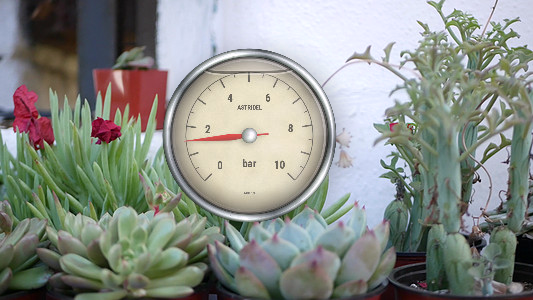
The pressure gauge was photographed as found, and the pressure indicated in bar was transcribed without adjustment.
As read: 1.5 bar
